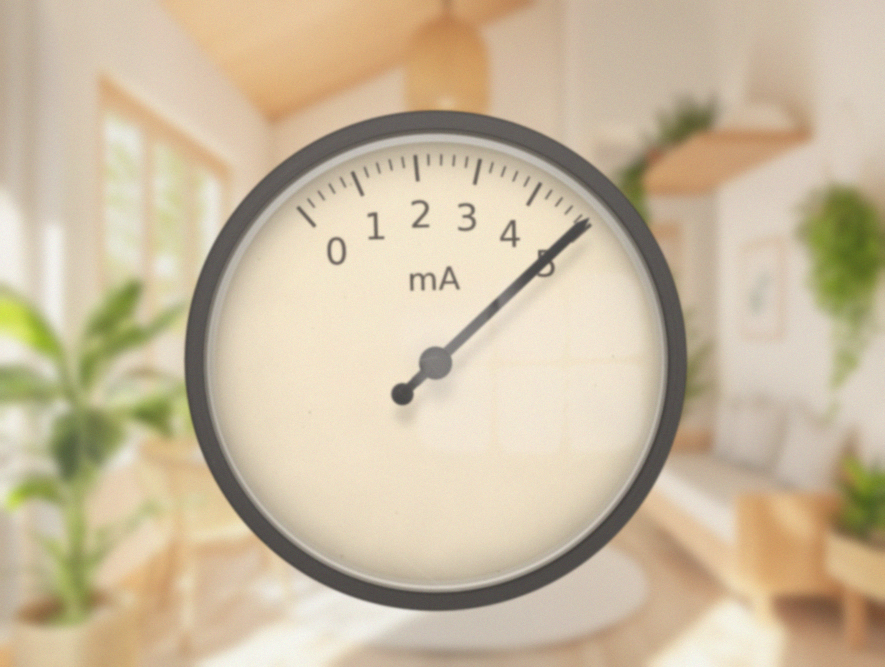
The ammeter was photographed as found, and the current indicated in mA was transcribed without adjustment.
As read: 4.9 mA
